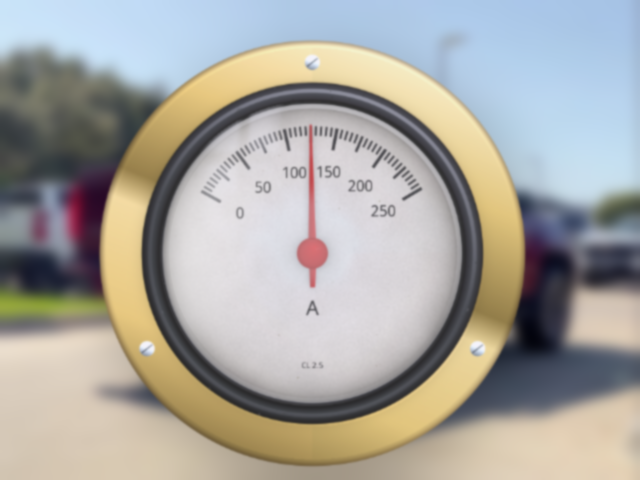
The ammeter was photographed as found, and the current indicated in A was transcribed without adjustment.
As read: 125 A
